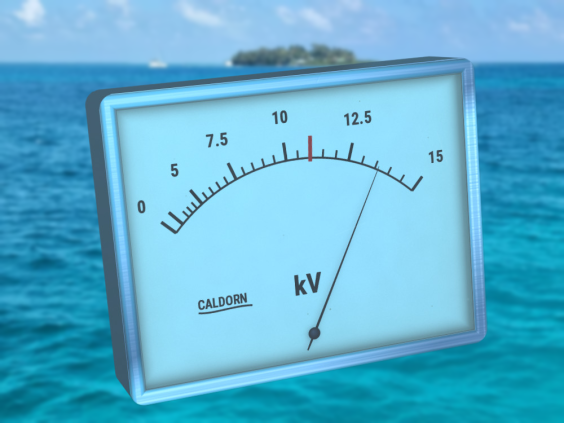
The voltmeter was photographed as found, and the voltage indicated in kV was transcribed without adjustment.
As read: 13.5 kV
